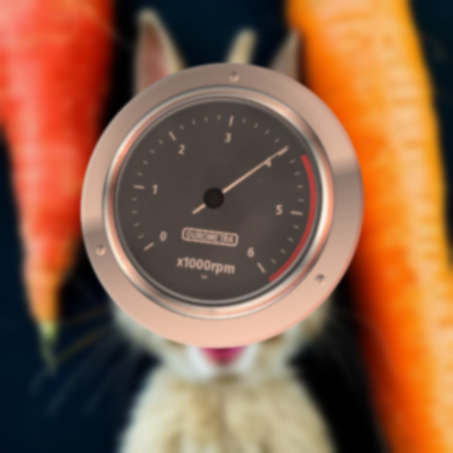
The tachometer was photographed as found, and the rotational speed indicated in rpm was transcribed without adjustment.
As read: 4000 rpm
